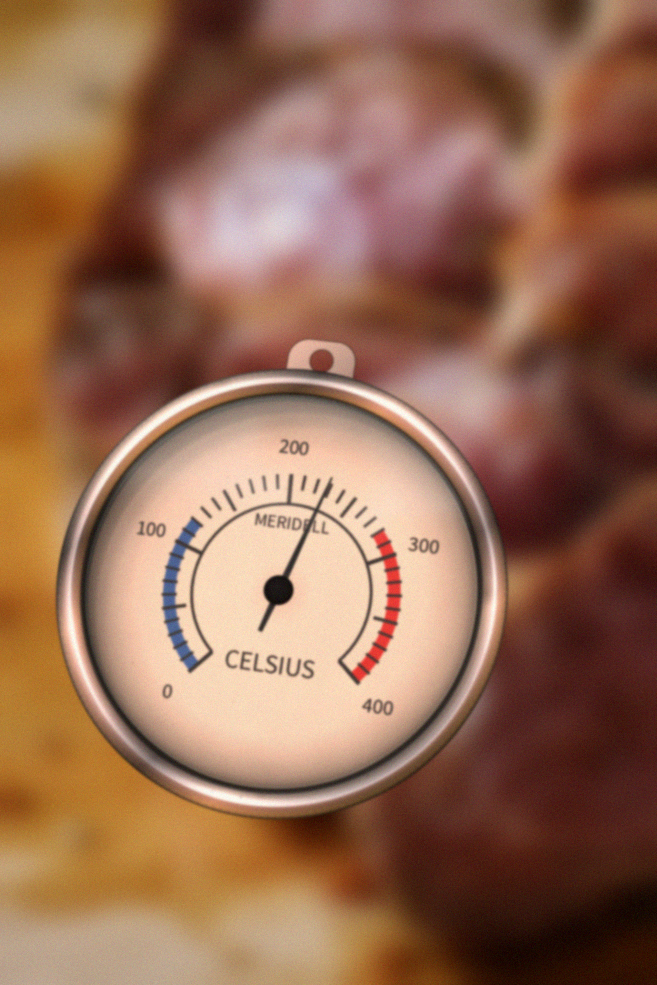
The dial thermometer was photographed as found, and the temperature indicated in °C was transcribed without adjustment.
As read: 230 °C
